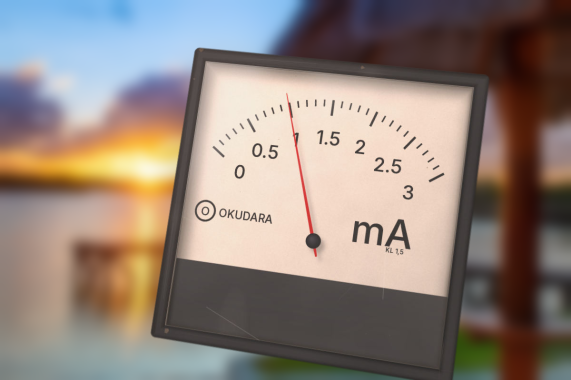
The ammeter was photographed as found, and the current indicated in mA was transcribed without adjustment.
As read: 1 mA
